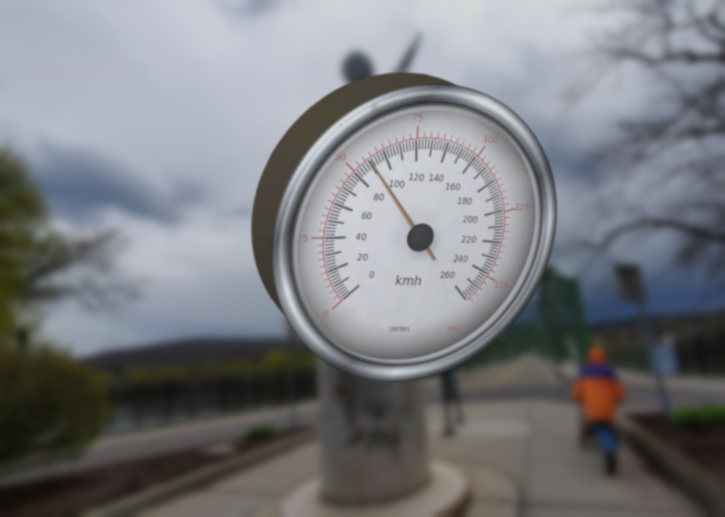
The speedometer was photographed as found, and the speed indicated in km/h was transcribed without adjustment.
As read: 90 km/h
